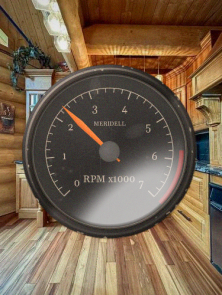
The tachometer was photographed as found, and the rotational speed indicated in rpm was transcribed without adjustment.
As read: 2300 rpm
